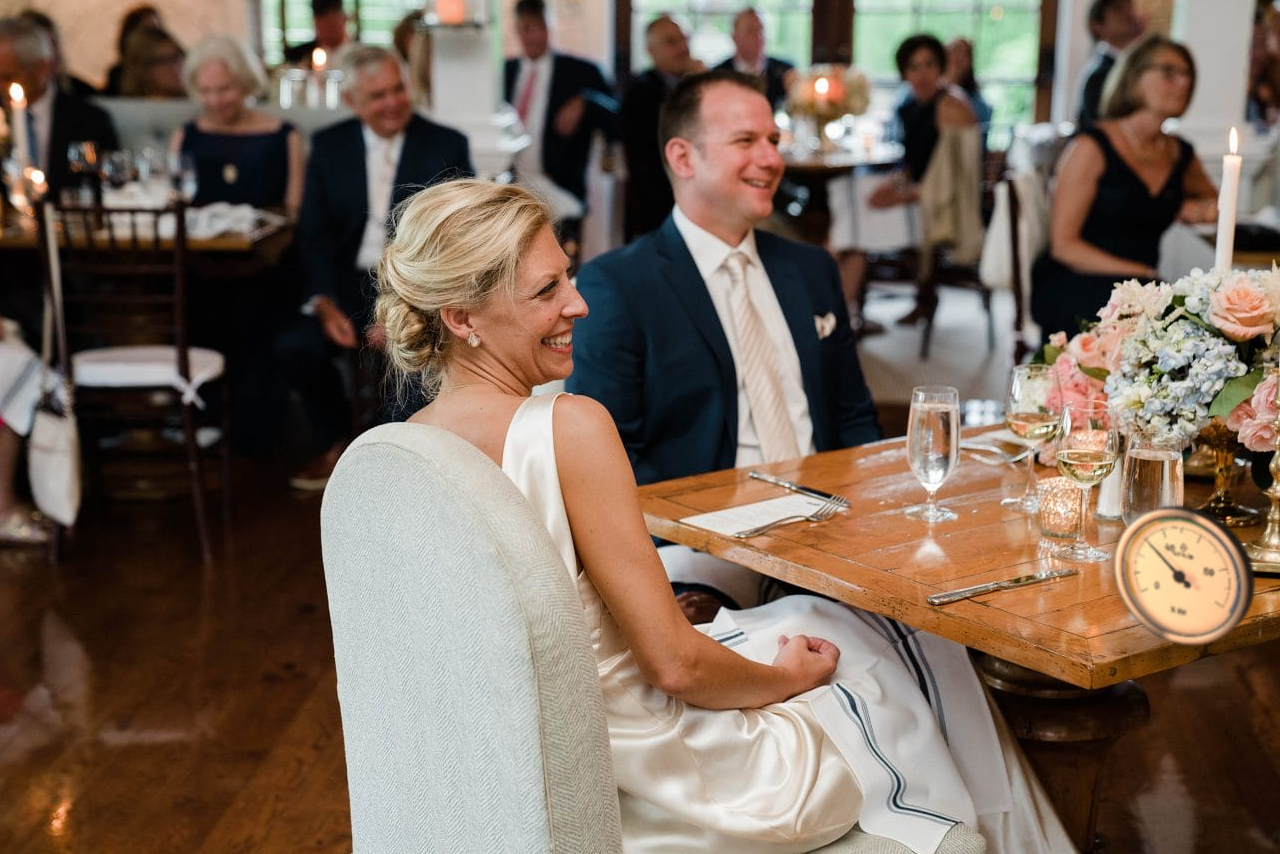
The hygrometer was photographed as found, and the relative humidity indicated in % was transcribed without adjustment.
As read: 30 %
